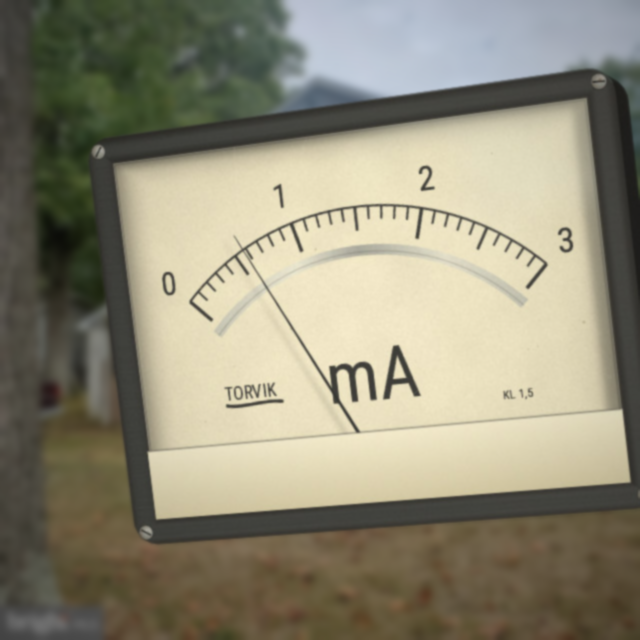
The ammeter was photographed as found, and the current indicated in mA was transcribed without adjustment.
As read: 0.6 mA
